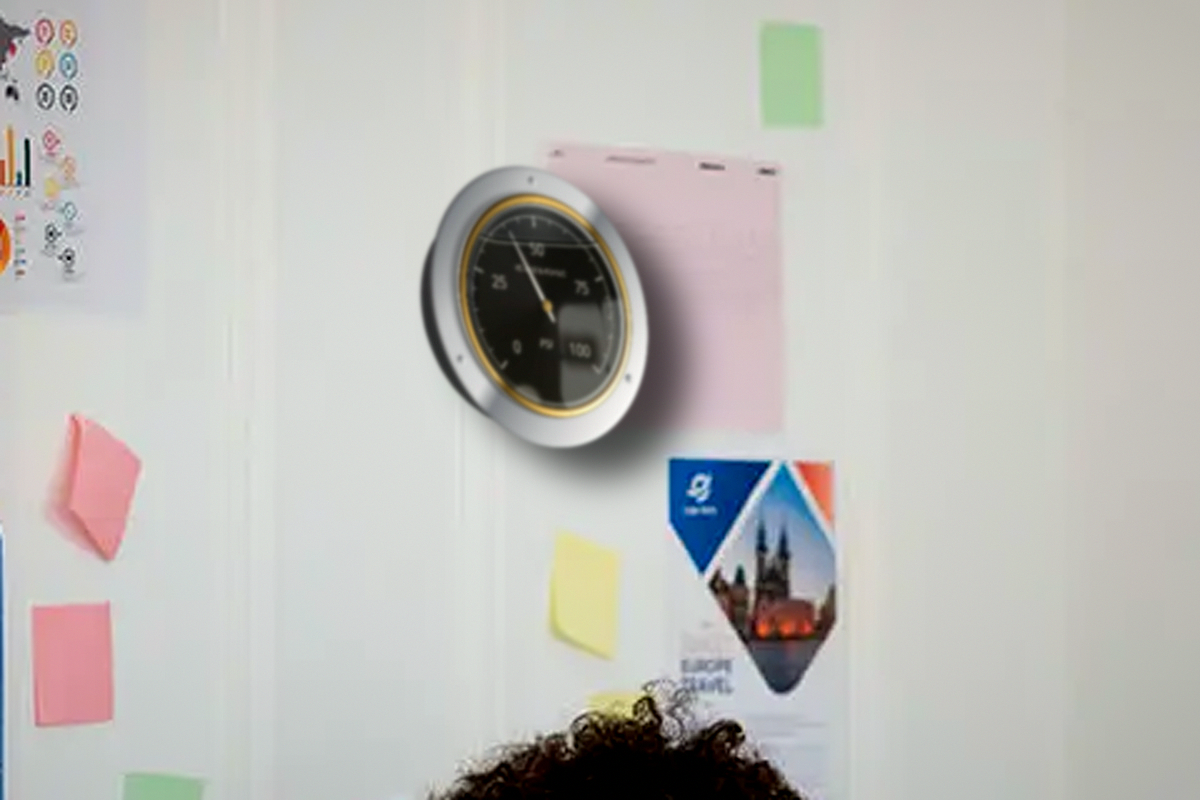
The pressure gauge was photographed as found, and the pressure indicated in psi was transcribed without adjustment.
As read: 40 psi
